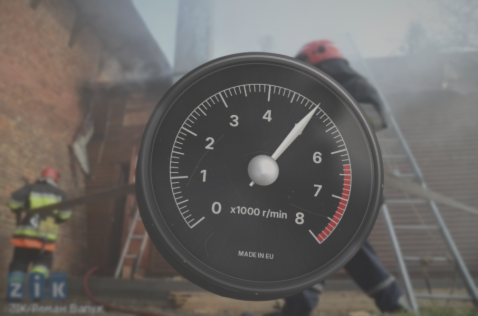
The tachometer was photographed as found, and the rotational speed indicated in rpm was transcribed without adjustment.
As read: 5000 rpm
